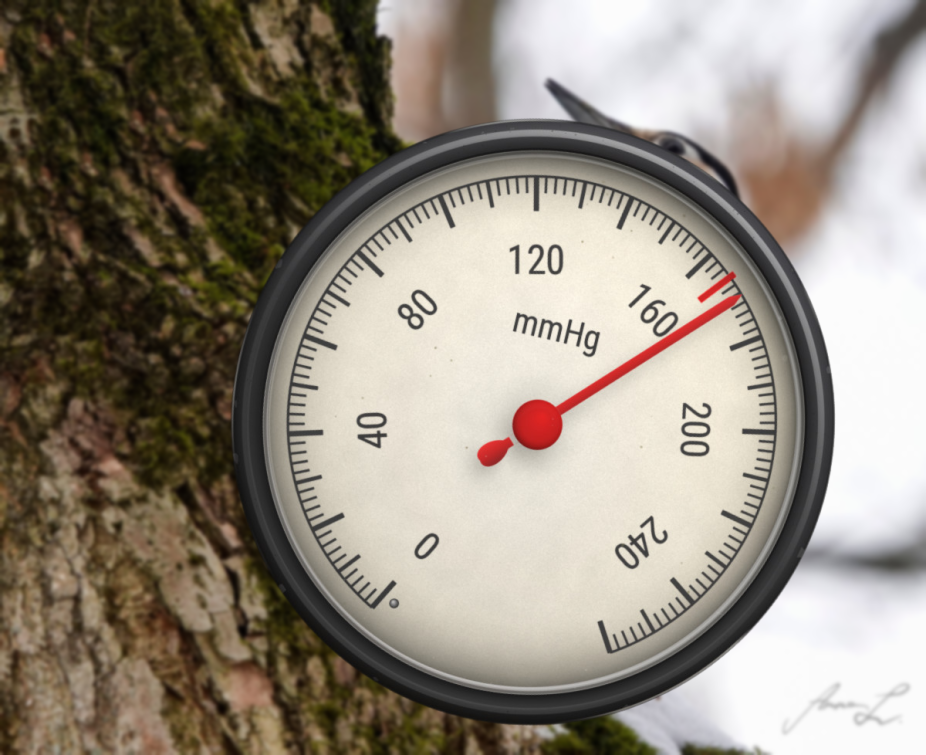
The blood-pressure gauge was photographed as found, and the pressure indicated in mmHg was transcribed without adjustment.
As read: 170 mmHg
